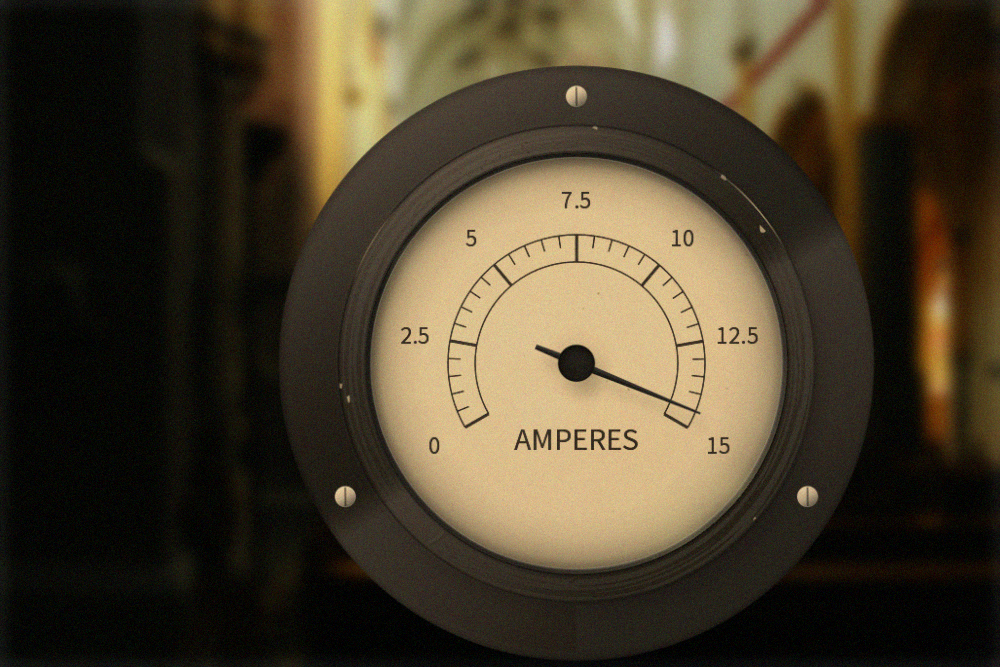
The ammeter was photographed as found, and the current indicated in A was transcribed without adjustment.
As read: 14.5 A
